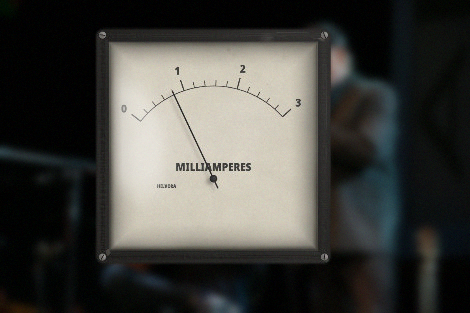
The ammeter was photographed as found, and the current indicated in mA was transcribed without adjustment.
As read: 0.8 mA
